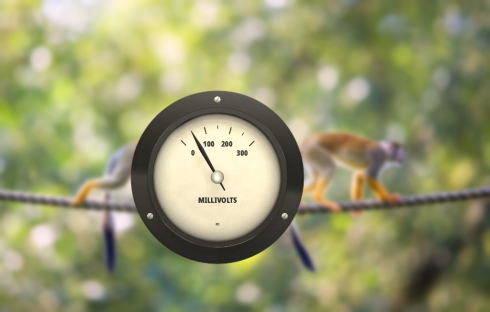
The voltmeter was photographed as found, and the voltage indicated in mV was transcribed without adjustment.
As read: 50 mV
